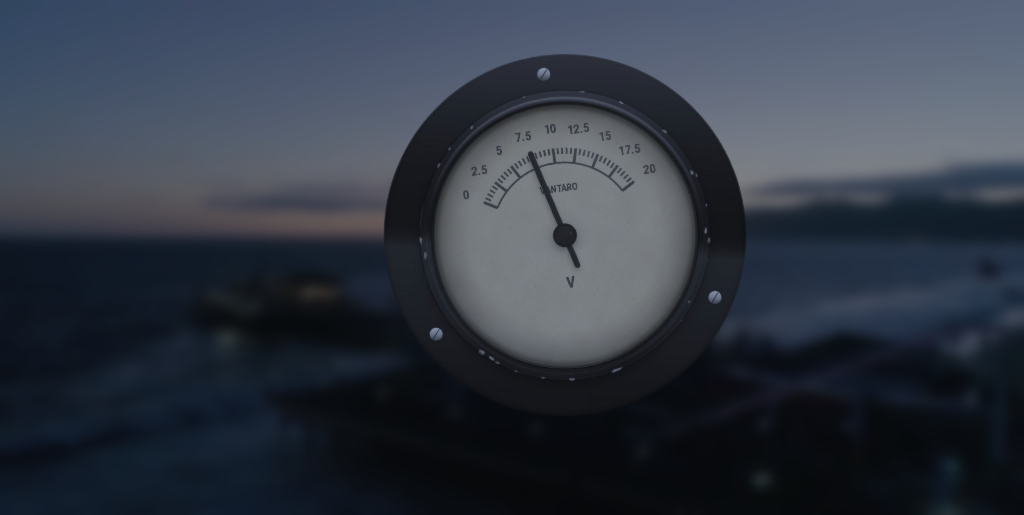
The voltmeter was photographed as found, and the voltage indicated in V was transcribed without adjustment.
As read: 7.5 V
